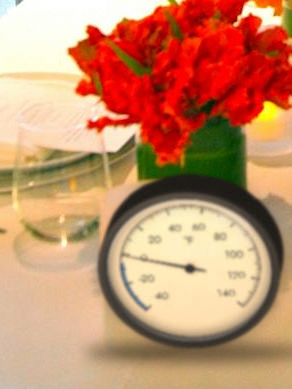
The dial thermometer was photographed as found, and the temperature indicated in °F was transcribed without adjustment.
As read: 0 °F
